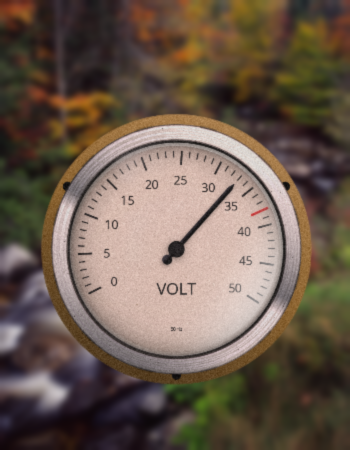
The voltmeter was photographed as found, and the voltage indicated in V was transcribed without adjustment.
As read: 33 V
